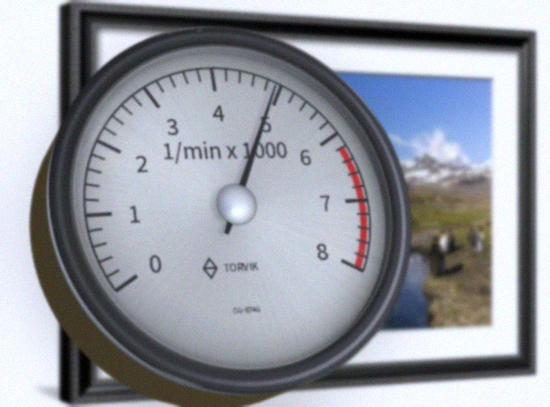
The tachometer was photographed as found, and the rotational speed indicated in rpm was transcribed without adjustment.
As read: 4900 rpm
